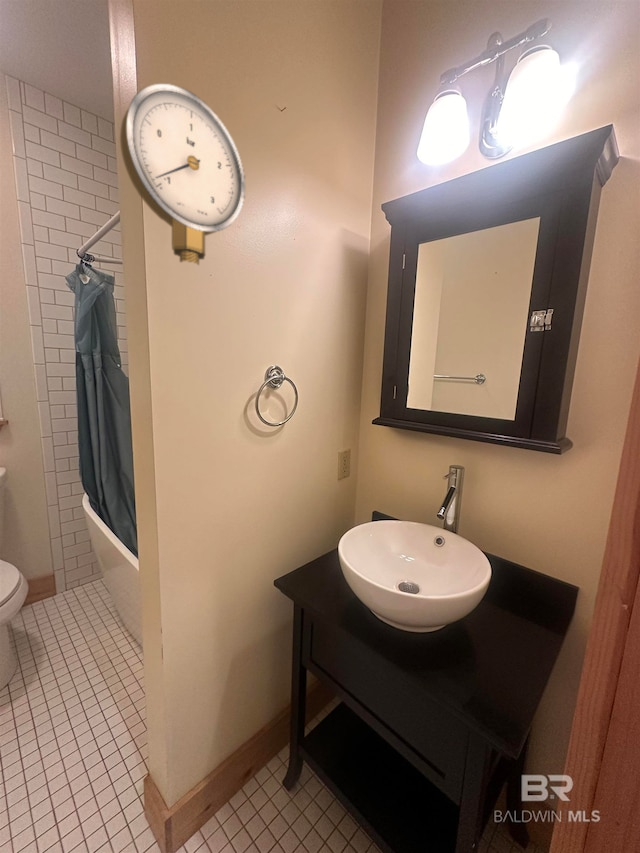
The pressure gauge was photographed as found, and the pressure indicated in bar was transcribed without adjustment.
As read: -0.9 bar
